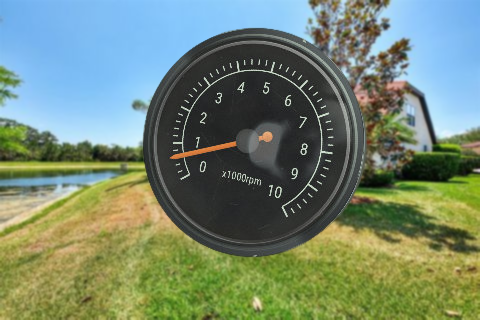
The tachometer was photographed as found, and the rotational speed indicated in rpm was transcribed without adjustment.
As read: 600 rpm
